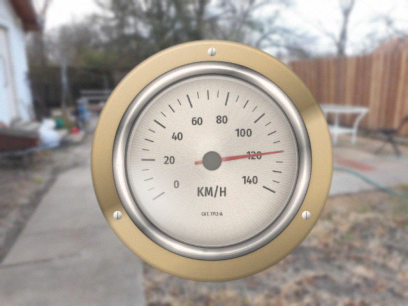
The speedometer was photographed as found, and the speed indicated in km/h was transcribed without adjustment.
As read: 120 km/h
